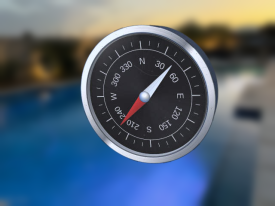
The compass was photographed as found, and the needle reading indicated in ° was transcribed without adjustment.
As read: 225 °
